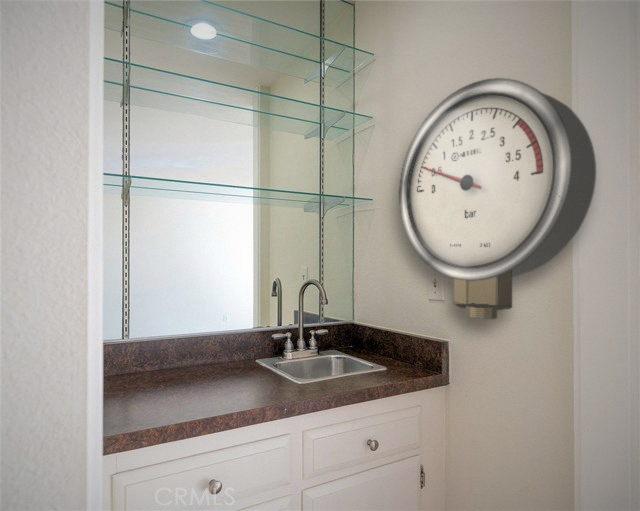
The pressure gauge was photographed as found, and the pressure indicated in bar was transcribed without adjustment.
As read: 0.5 bar
